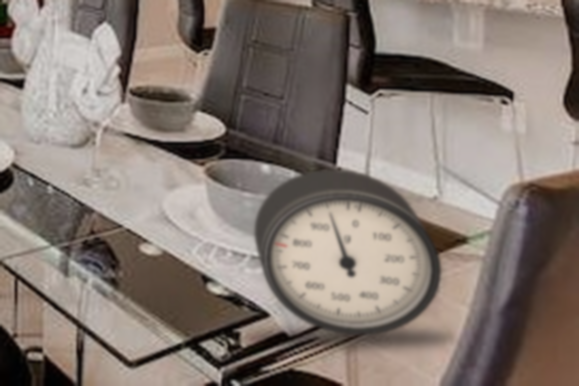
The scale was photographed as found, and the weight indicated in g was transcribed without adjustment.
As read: 950 g
